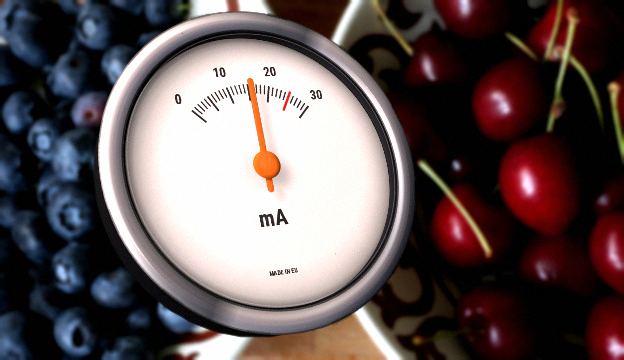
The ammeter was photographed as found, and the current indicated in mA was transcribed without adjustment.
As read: 15 mA
